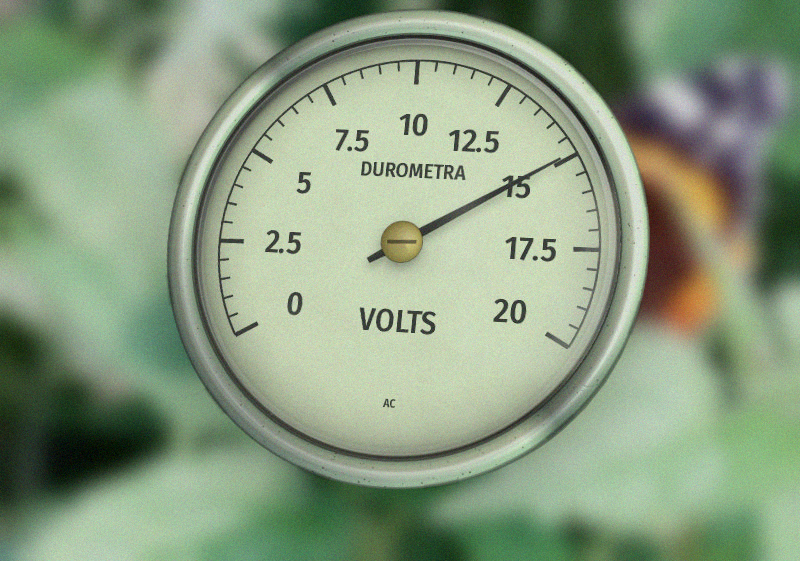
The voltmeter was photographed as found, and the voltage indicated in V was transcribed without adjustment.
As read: 15 V
